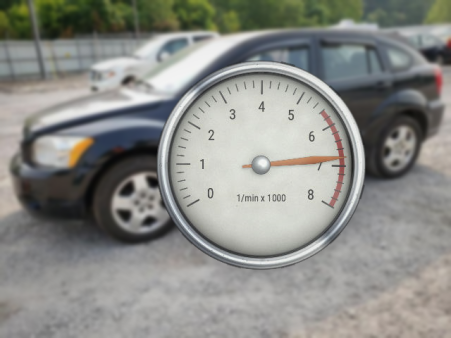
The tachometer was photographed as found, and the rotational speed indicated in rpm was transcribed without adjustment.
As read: 6800 rpm
